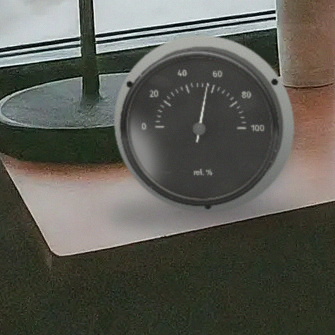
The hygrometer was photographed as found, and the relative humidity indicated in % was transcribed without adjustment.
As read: 56 %
